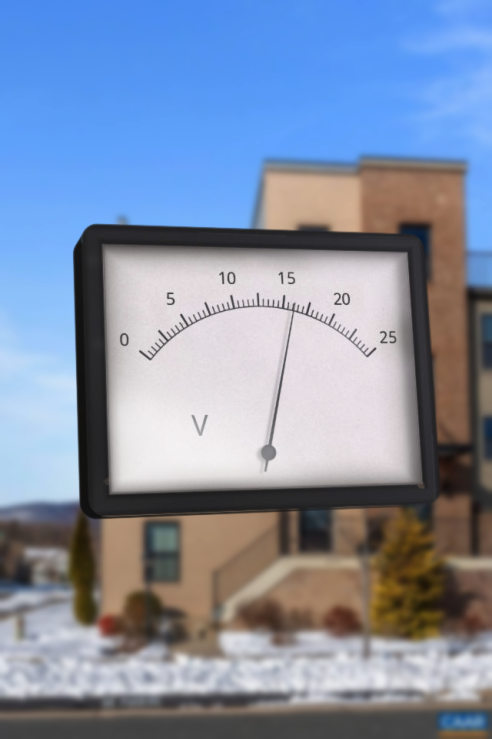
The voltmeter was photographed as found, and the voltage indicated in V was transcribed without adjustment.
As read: 16 V
